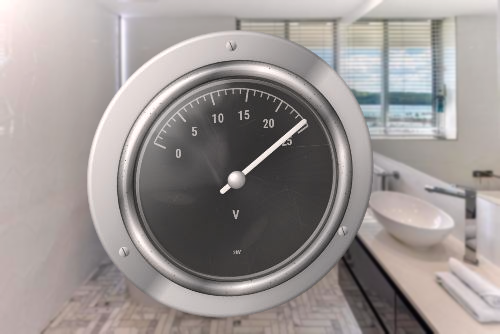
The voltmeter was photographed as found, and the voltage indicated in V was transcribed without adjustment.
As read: 24 V
